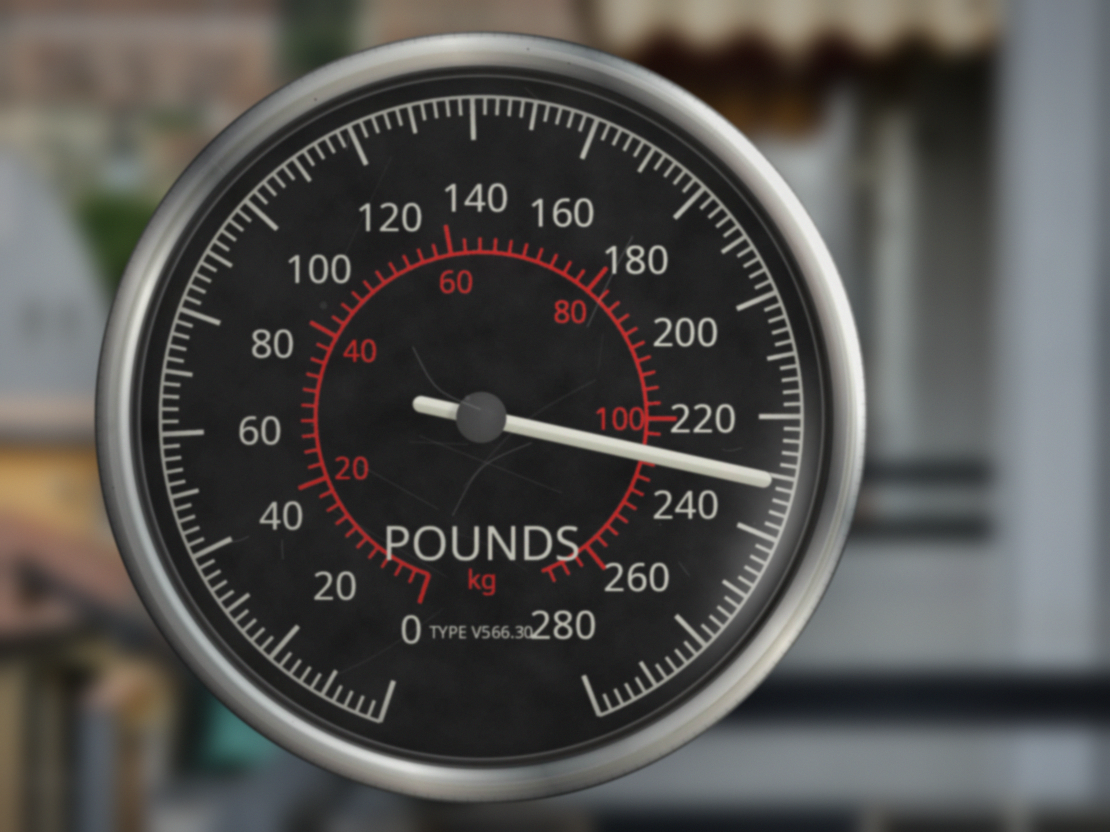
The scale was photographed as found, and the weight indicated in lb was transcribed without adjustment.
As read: 231 lb
